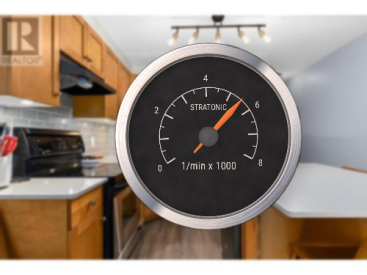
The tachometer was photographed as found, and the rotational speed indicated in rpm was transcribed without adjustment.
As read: 5500 rpm
